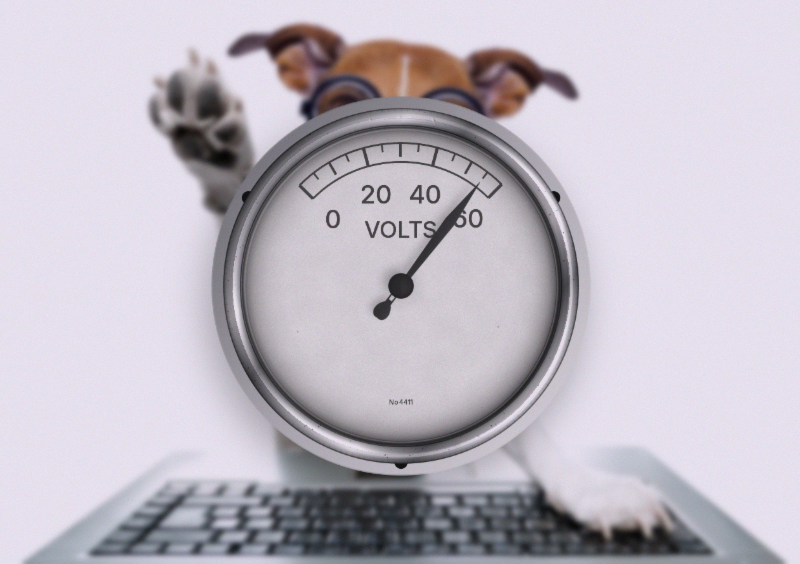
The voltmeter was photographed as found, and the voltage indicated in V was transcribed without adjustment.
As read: 55 V
